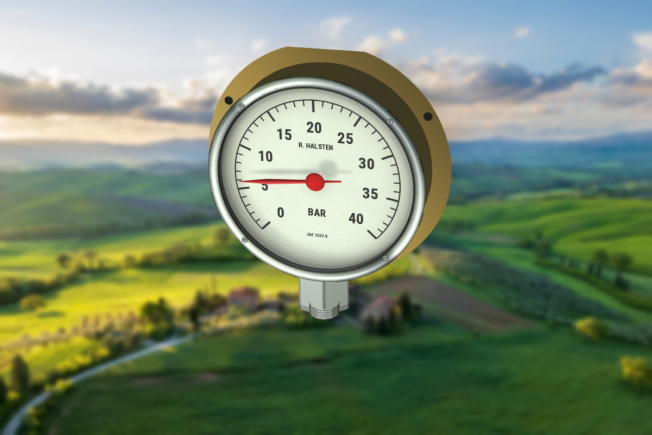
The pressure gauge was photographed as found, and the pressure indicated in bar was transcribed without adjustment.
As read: 6 bar
